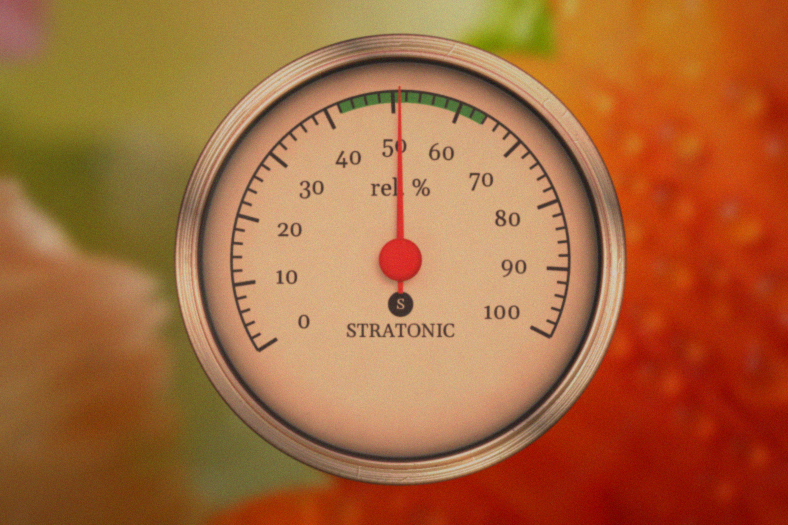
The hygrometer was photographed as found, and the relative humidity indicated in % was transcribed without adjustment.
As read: 51 %
